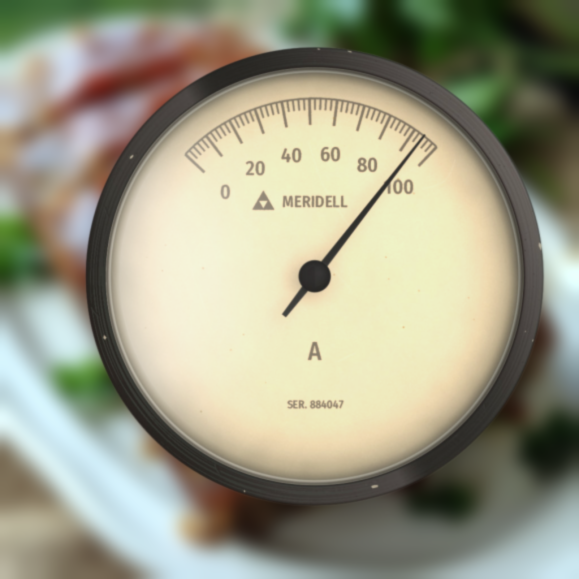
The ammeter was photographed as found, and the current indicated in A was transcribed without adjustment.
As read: 94 A
